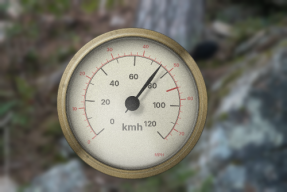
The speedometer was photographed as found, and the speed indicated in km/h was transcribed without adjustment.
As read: 75 km/h
